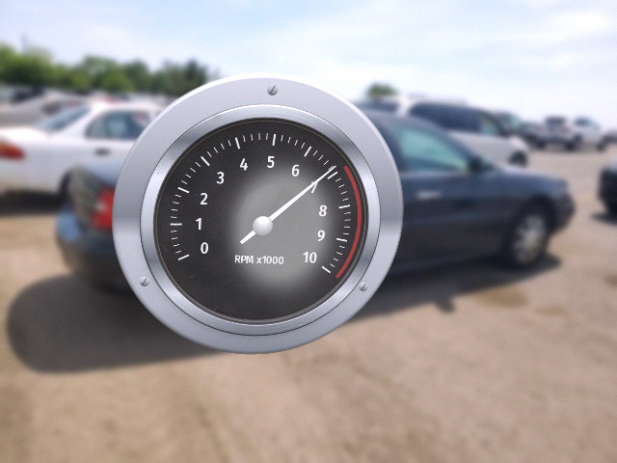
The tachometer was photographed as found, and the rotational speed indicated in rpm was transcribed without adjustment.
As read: 6800 rpm
